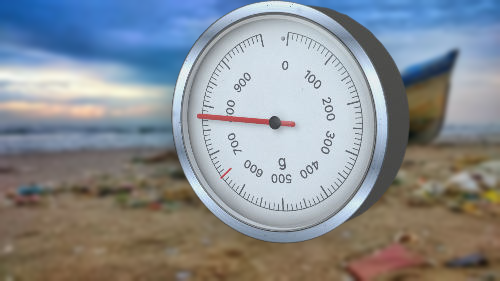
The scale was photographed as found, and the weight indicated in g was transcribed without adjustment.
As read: 780 g
